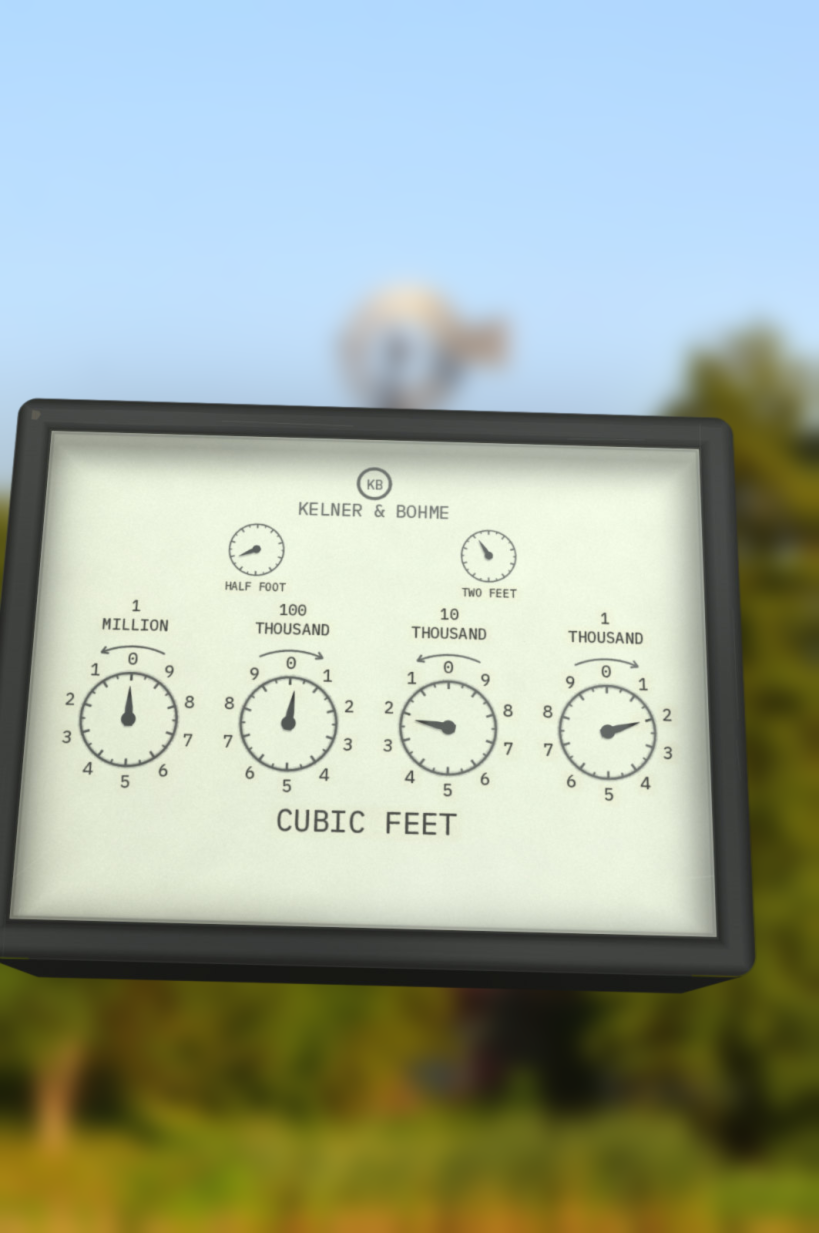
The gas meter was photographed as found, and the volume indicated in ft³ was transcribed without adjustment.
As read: 2200 ft³
